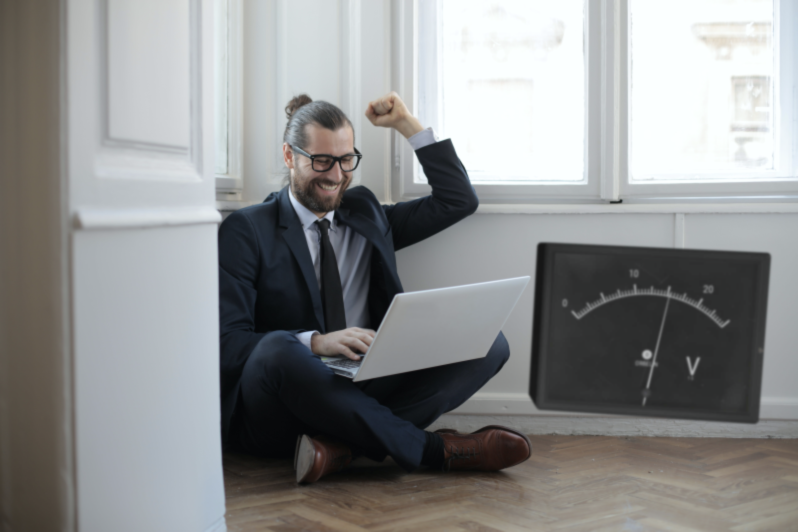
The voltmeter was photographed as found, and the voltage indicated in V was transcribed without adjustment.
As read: 15 V
